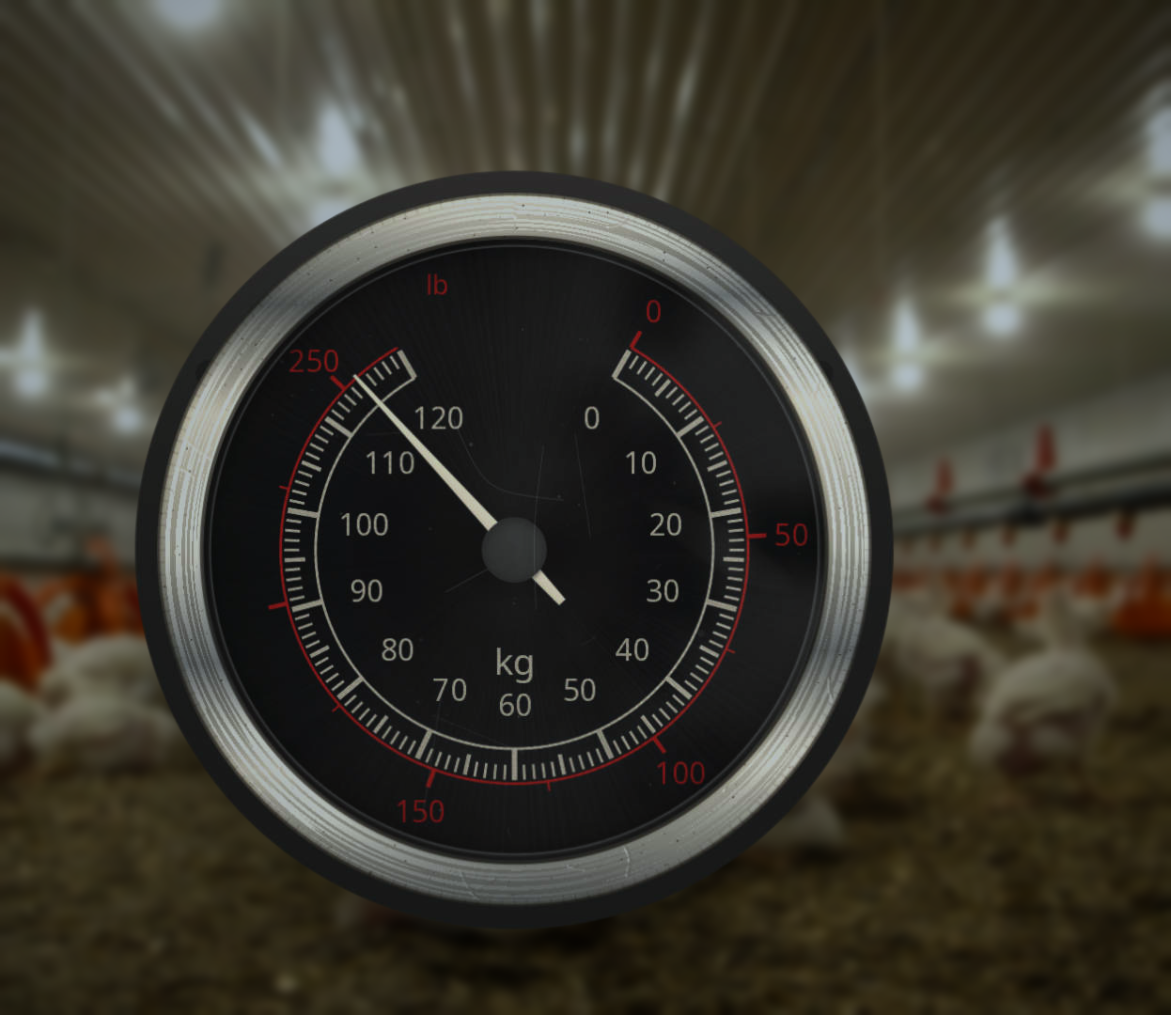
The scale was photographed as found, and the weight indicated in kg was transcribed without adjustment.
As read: 115 kg
